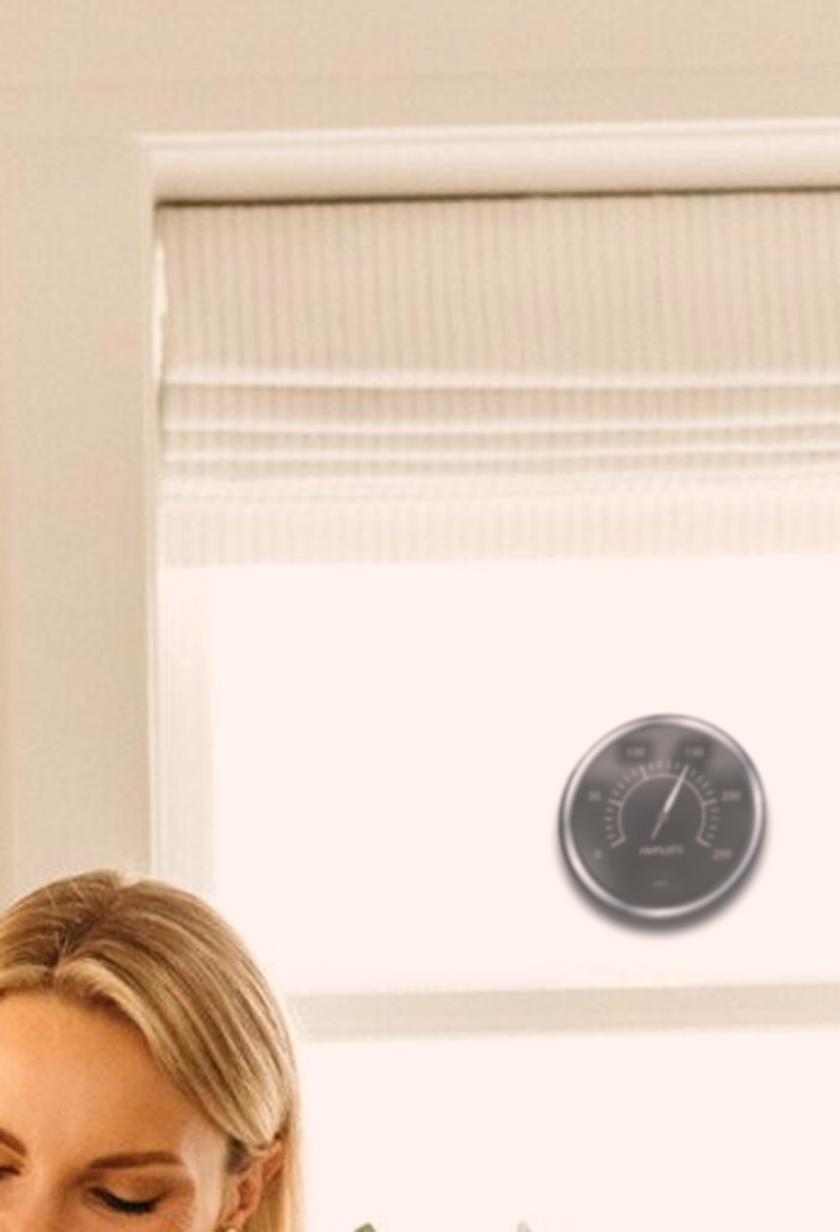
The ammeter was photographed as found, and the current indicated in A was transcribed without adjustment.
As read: 150 A
